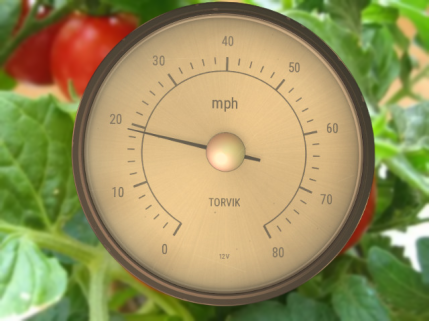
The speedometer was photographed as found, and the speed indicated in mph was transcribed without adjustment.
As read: 19 mph
